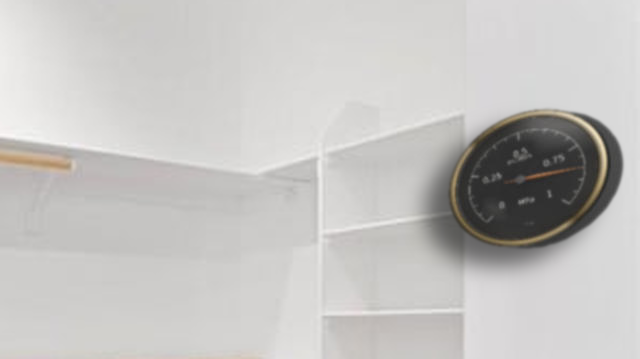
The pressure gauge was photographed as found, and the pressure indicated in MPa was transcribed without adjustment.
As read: 0.85 MPa
